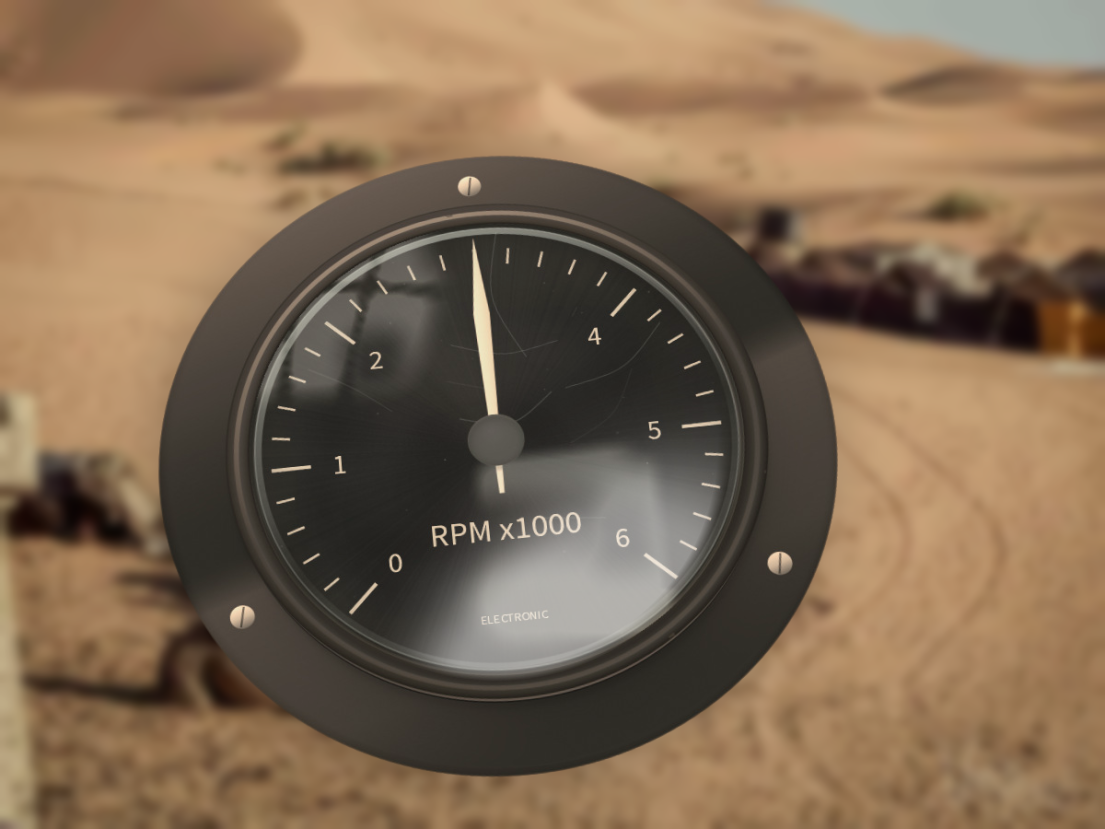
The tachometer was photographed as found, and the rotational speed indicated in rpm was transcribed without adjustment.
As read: 3000 rpm
